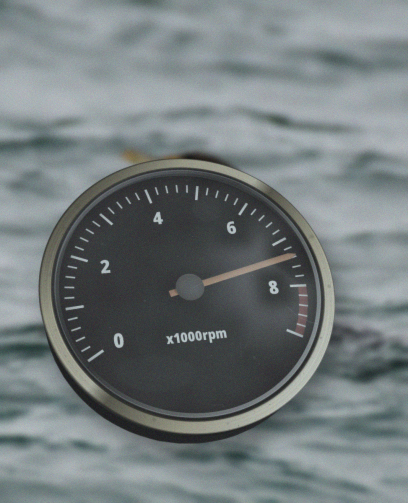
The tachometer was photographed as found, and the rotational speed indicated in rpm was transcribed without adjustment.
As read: 7400 rpm
